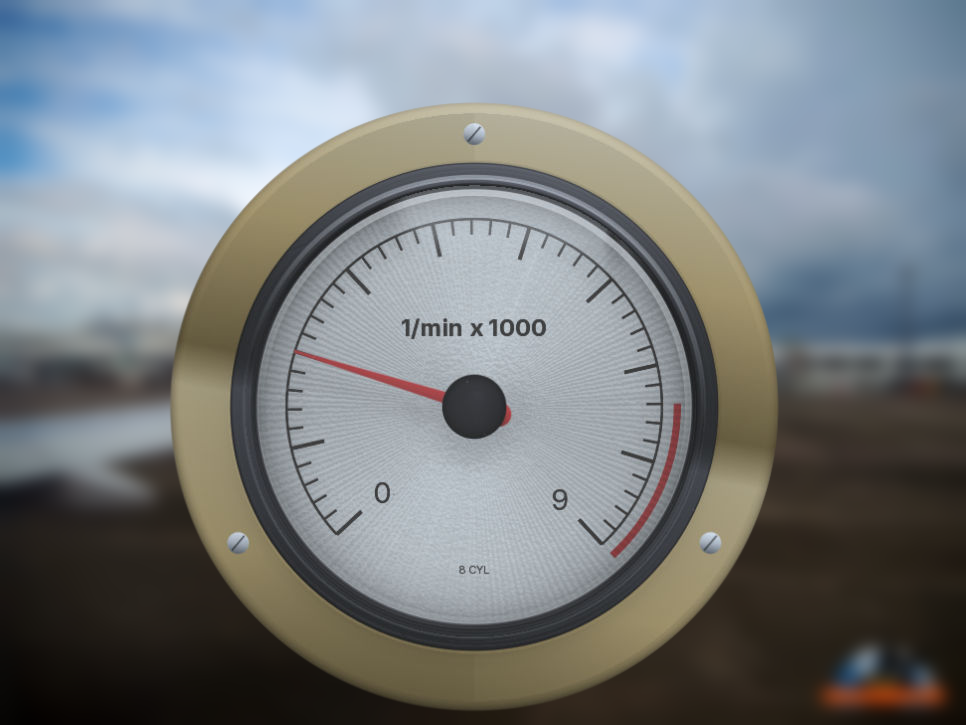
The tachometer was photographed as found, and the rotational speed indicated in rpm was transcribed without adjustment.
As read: 2000 rpm
